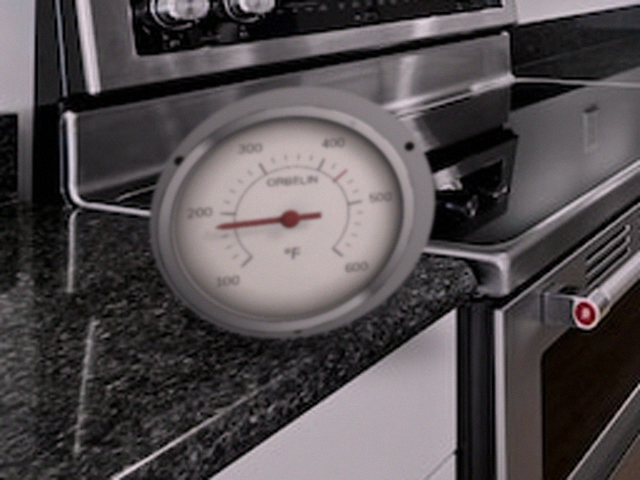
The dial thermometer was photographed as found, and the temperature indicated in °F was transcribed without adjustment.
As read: 180 °F
